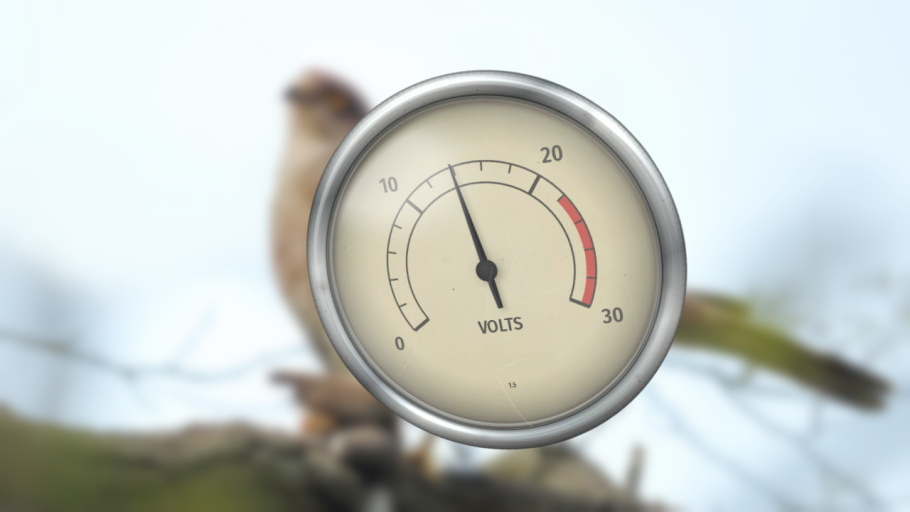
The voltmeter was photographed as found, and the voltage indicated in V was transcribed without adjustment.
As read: 14 V
